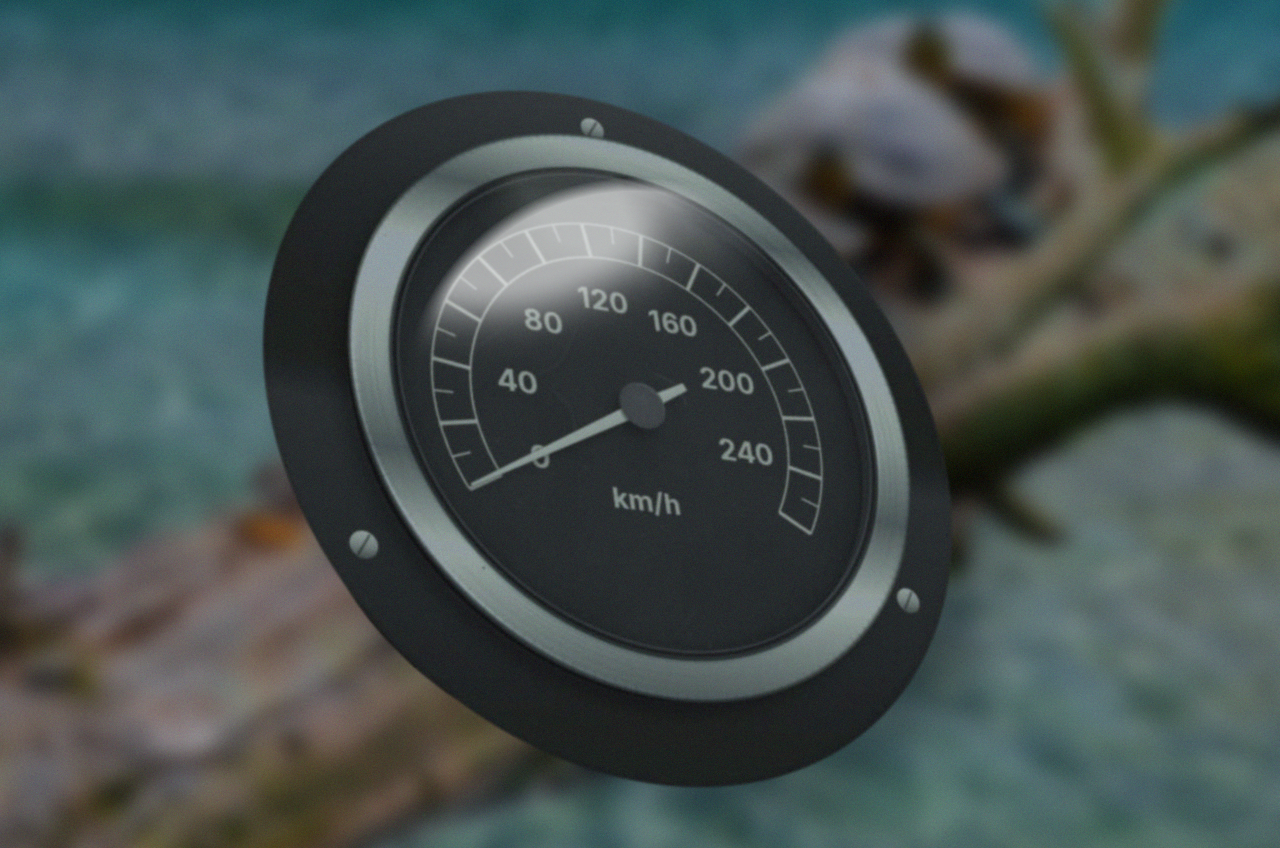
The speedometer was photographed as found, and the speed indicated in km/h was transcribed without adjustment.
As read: 0 km/h
